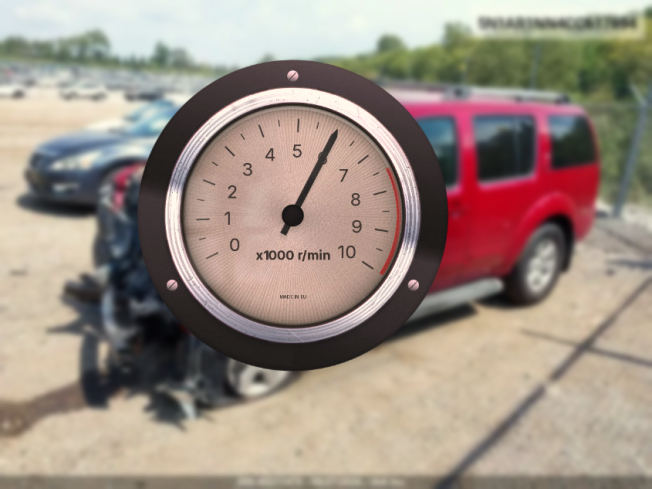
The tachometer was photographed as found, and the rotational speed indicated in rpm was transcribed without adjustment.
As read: 6000 rpm
